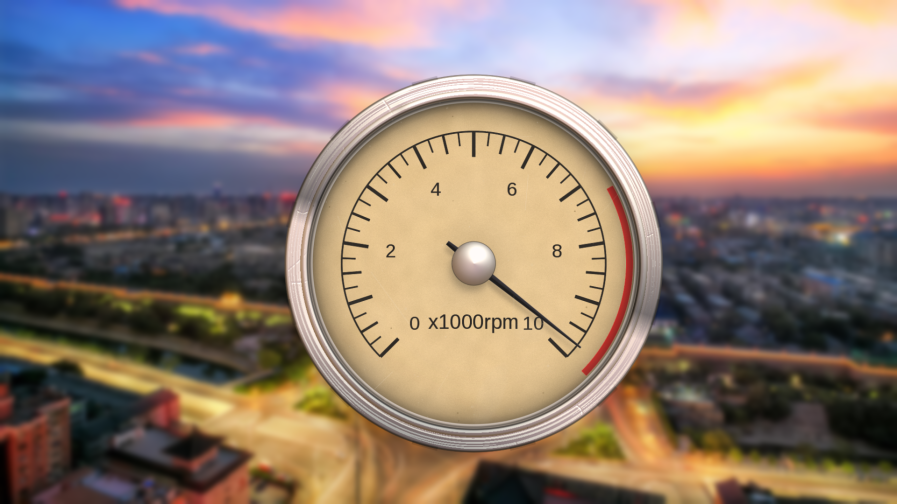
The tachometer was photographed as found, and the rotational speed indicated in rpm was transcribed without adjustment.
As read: 9750 rpm
